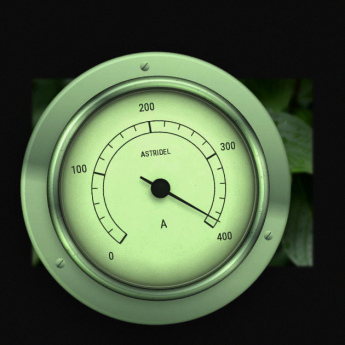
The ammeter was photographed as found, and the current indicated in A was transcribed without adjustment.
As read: 390 A
